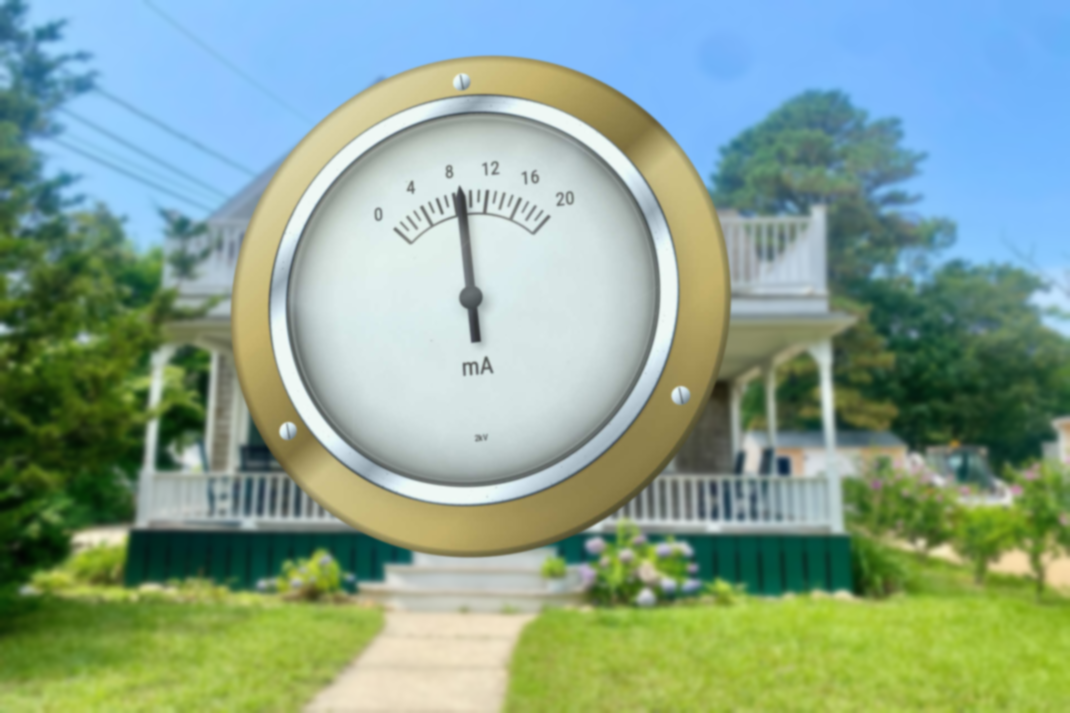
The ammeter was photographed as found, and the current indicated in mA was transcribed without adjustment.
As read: 9 mA
